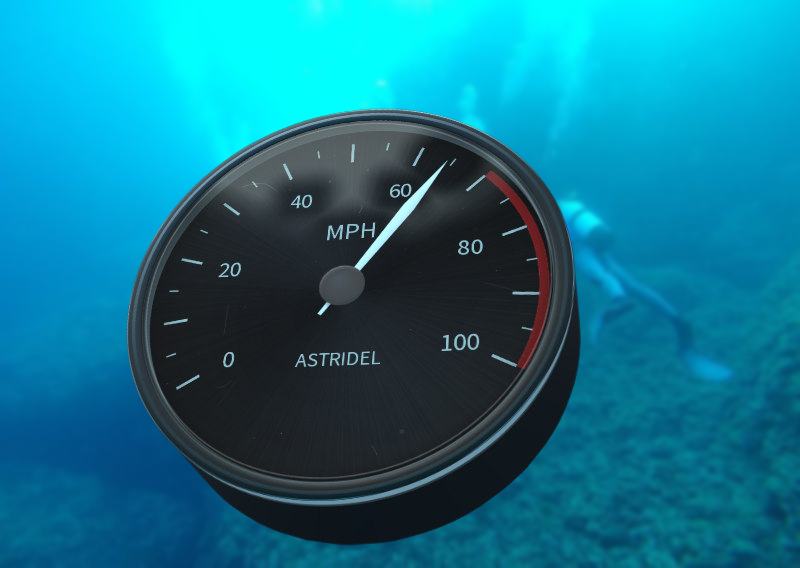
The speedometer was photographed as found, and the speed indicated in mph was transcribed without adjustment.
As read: 65 mph
